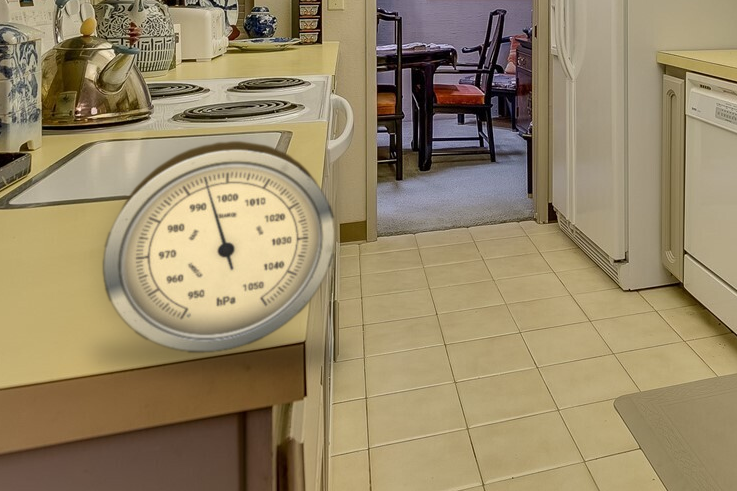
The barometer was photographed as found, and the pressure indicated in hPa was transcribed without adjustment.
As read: 995 hPa
